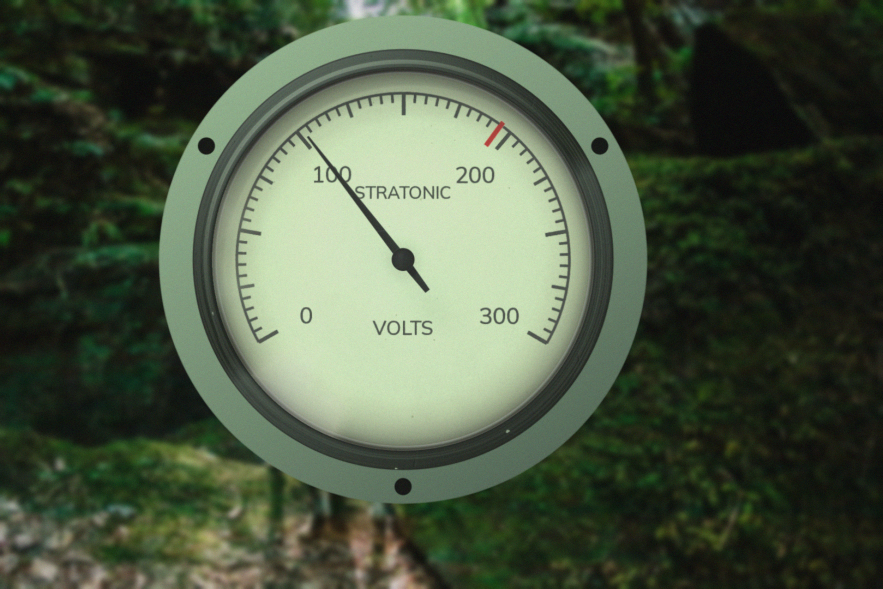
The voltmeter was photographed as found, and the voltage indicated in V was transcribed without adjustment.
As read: 102.5 V
